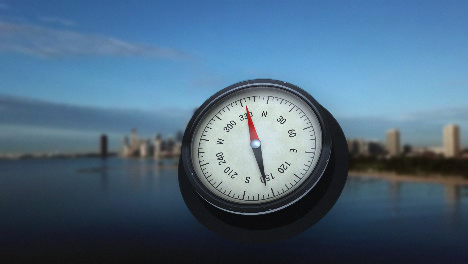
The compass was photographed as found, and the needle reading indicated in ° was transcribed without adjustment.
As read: 335 °
